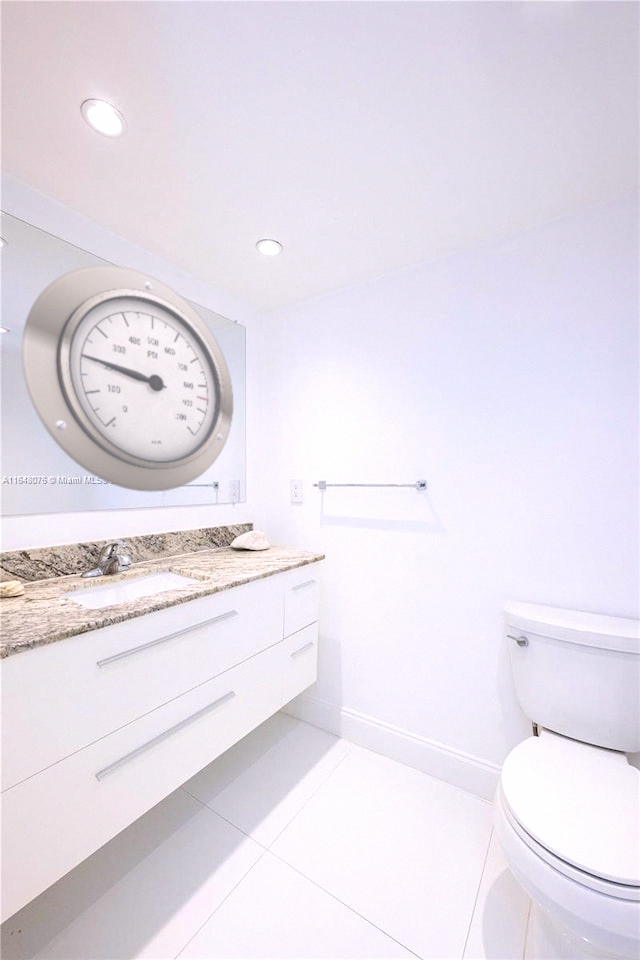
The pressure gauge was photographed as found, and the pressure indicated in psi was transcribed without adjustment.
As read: 200 psi
